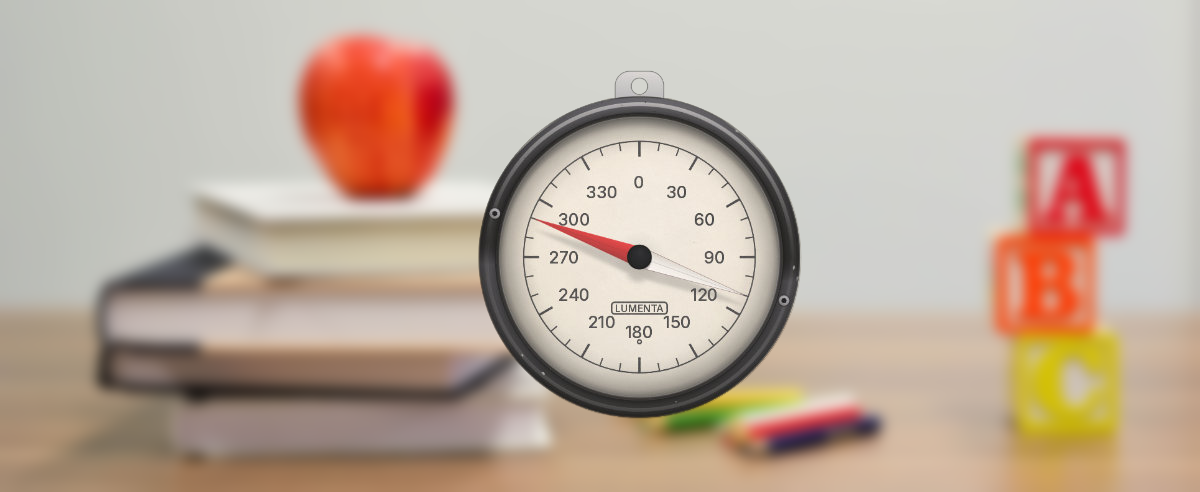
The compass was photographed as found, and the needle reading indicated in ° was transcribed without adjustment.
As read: 290 °
